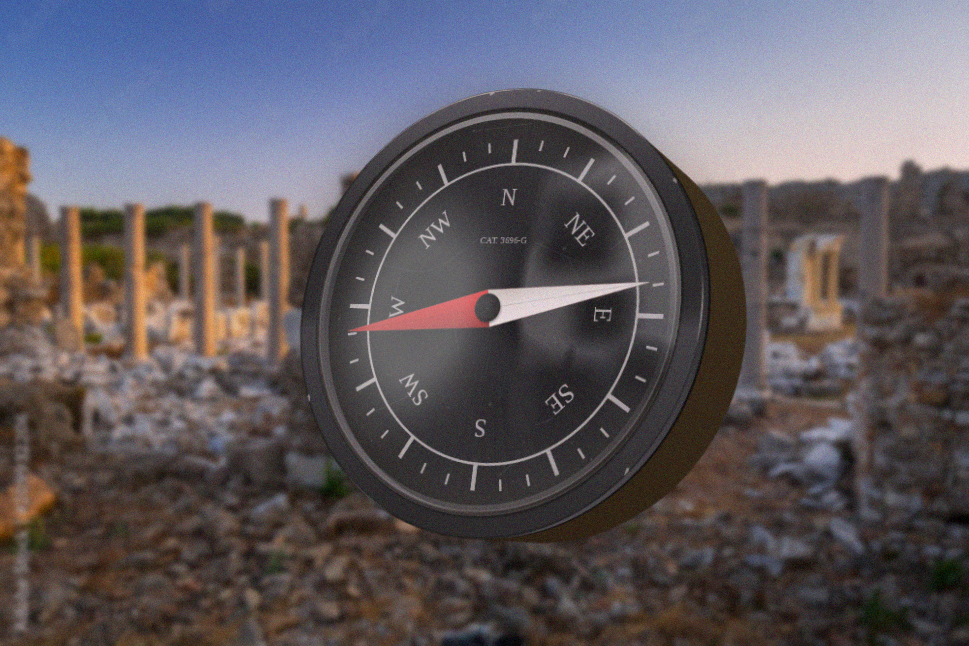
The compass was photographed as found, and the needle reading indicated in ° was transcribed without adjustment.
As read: 260 °
